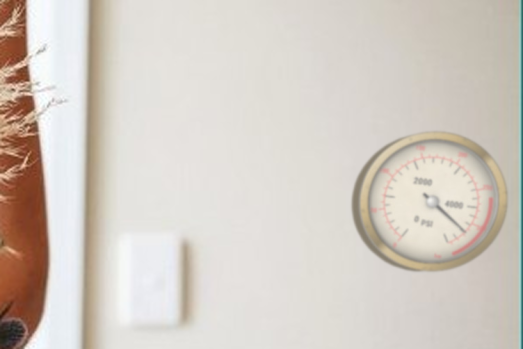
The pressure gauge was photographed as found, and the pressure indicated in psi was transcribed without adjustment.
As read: 4600 psi
